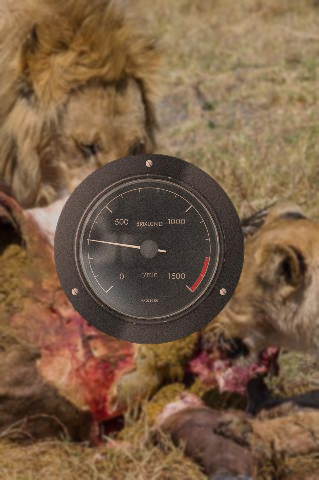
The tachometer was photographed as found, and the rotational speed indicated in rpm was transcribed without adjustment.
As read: 300 rpm
